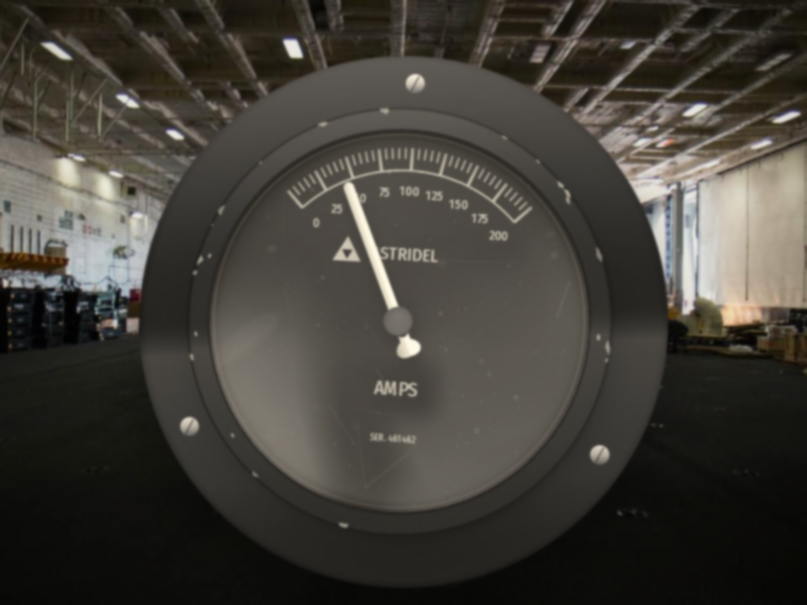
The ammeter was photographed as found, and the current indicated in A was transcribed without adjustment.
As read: 45 A
